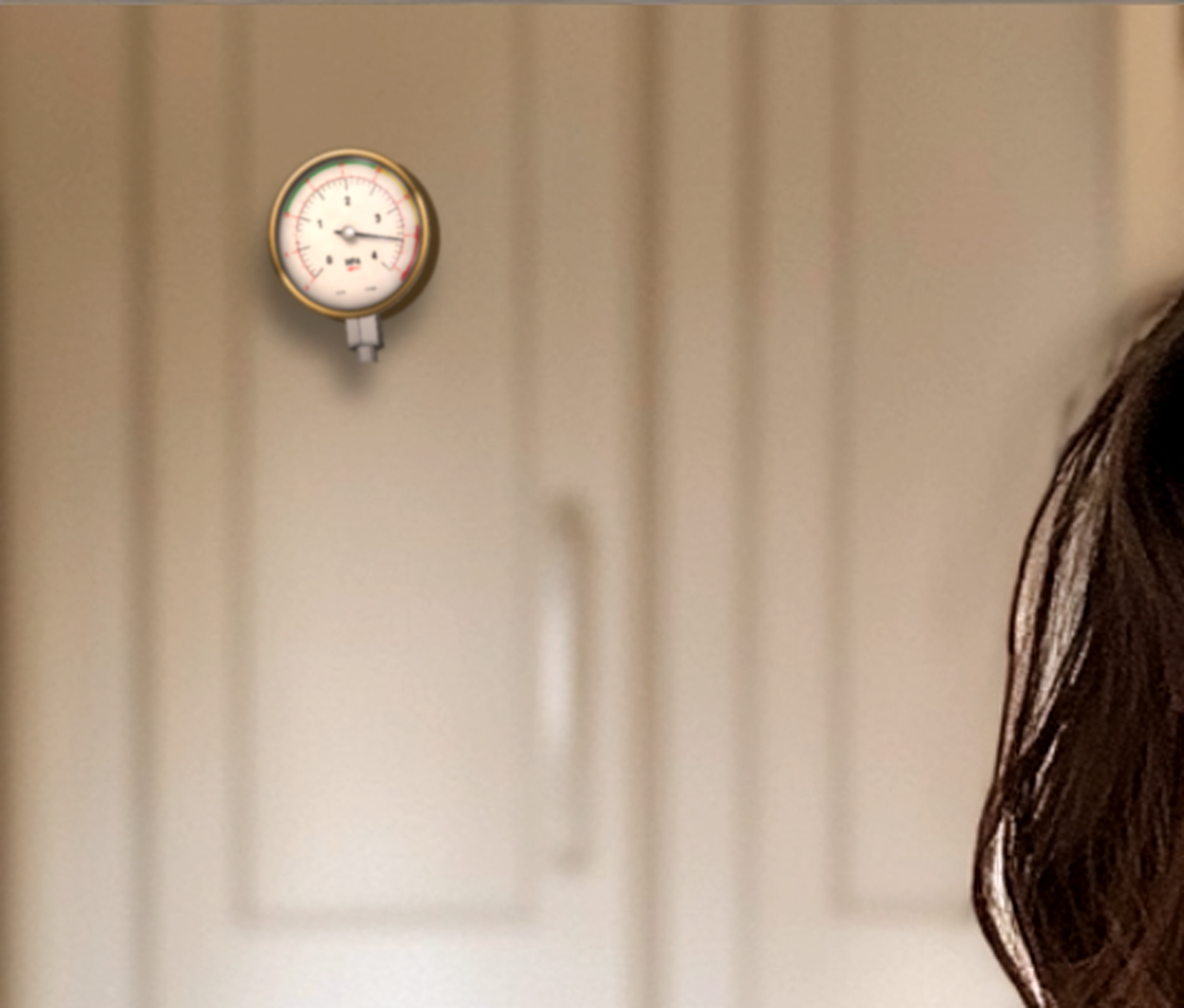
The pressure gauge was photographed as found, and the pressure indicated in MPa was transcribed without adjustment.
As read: 3.5 MPa
